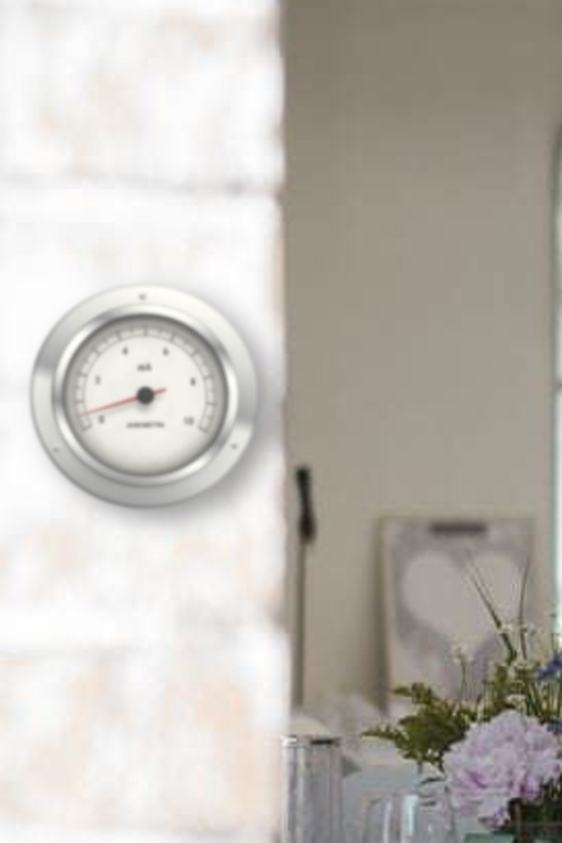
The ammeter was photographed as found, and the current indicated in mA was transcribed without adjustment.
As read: 0.5 mA
